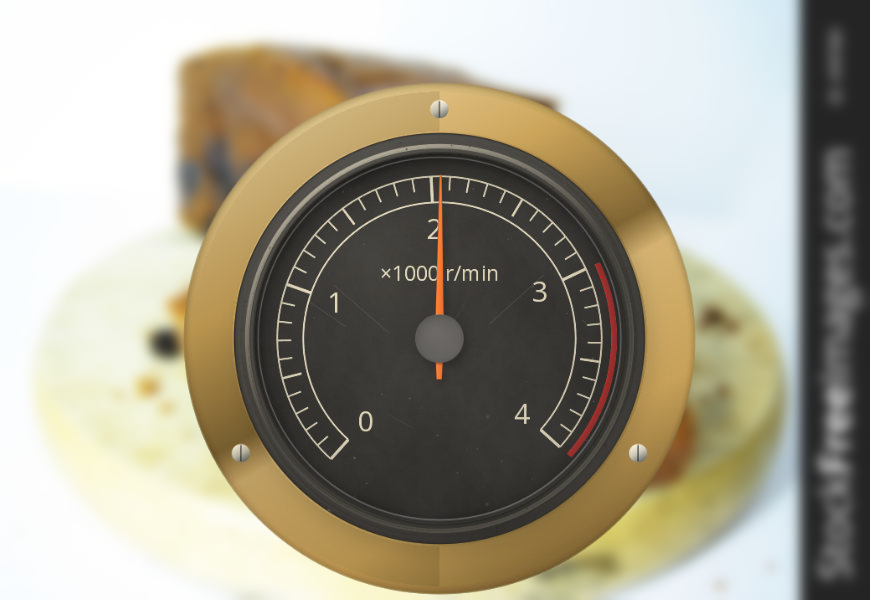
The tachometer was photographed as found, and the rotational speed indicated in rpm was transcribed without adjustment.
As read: 2050 rpm
